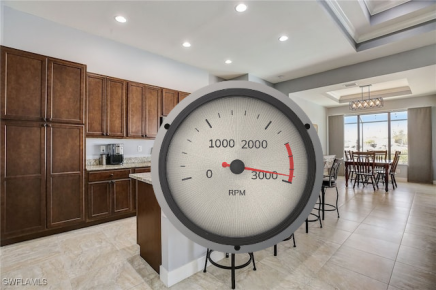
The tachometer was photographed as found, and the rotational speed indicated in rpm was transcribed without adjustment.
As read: 2900 rpm
